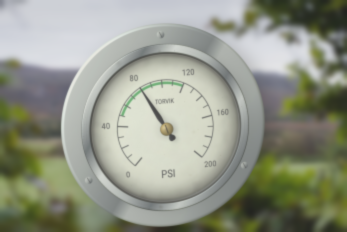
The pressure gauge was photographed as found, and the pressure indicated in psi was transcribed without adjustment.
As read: 80 psi
